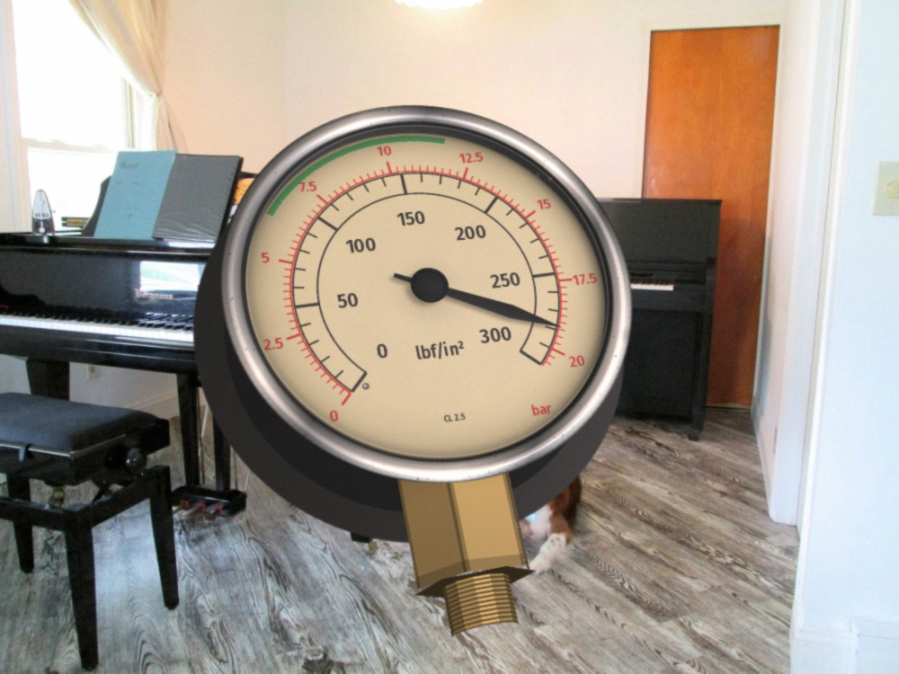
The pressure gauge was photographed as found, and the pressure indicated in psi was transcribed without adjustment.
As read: 280 psi
